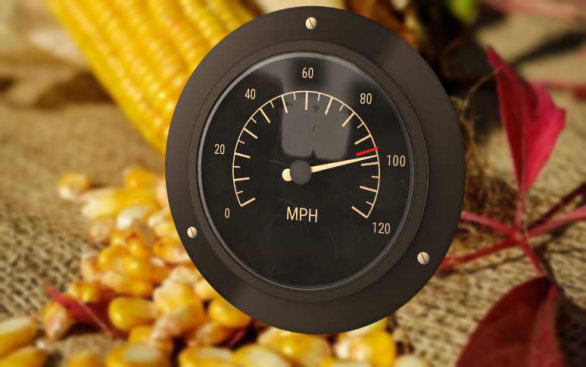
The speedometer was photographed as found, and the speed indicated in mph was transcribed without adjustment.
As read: 97.5 mph
